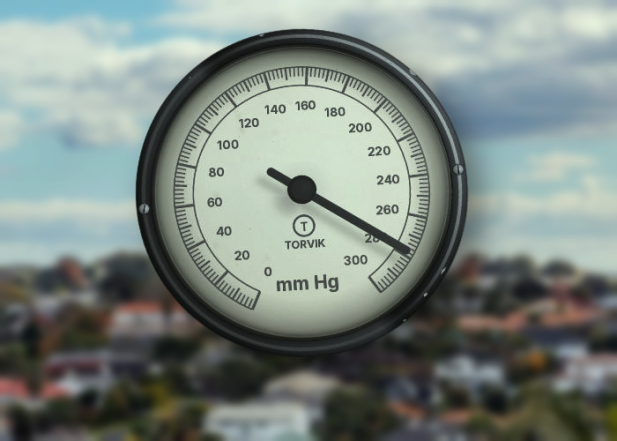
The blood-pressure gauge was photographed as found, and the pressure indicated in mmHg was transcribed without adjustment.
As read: 278 mmHg
